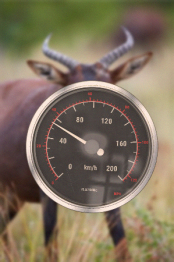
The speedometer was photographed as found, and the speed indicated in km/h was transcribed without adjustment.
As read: 55 km/h
